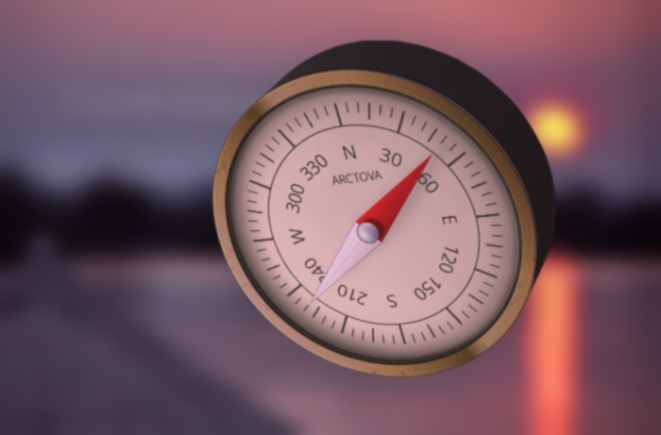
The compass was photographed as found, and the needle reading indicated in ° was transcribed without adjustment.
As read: 50 °
